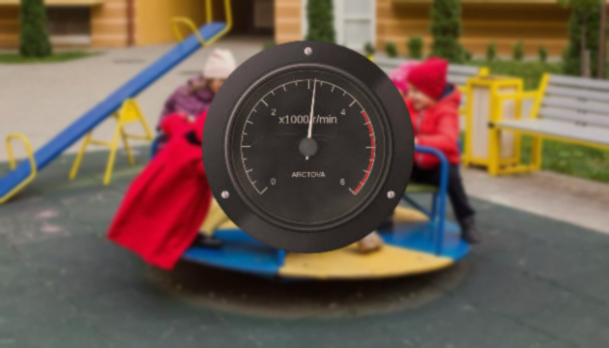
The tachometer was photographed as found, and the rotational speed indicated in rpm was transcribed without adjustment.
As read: 3125 rpm
